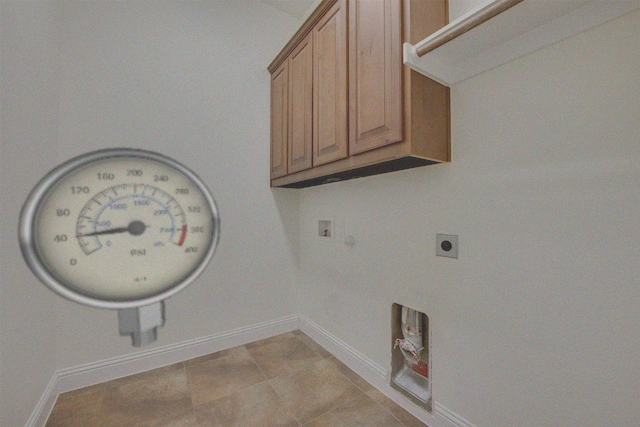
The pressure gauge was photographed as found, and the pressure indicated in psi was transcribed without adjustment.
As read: 40 psi
